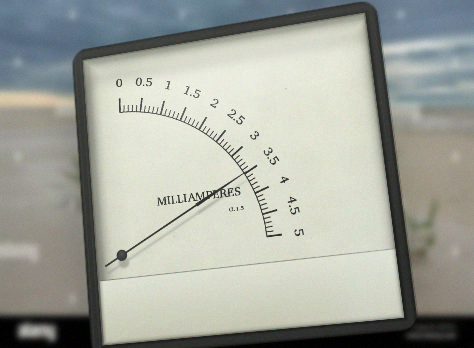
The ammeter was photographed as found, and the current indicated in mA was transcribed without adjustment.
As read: 3.5 mA
